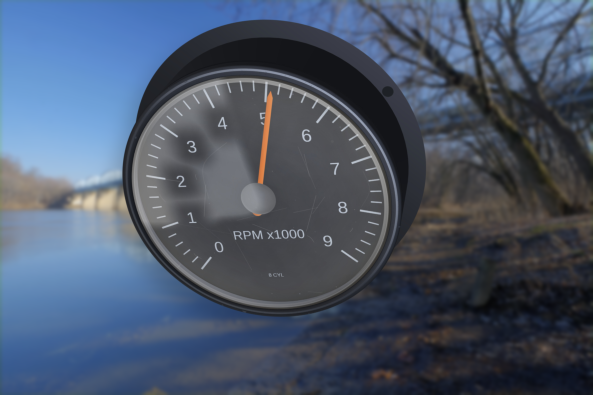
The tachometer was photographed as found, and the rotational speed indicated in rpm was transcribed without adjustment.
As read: 5100 rpm
